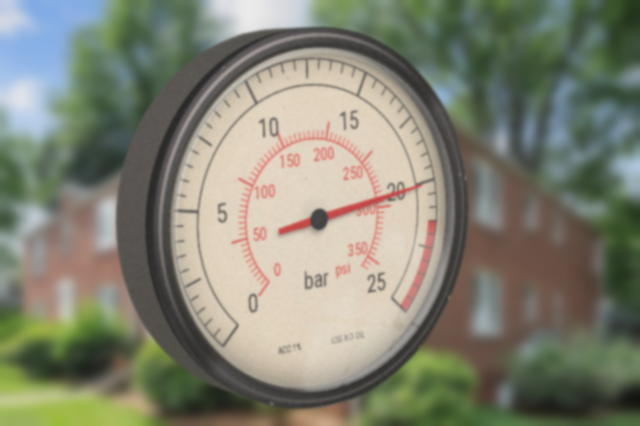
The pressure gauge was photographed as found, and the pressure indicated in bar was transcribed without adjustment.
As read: 20 bar
